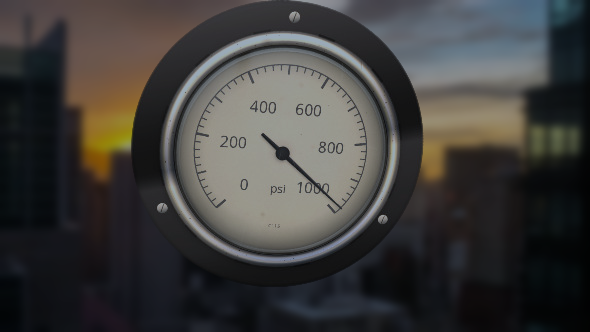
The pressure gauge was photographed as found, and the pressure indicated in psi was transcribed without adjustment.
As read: 980 psi
